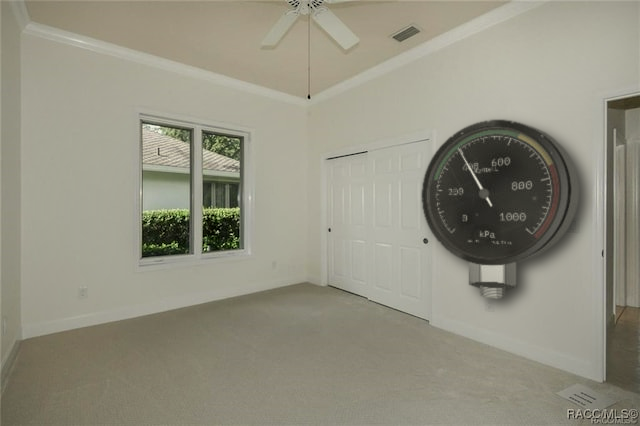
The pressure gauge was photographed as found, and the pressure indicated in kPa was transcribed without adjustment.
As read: 400 kPa
